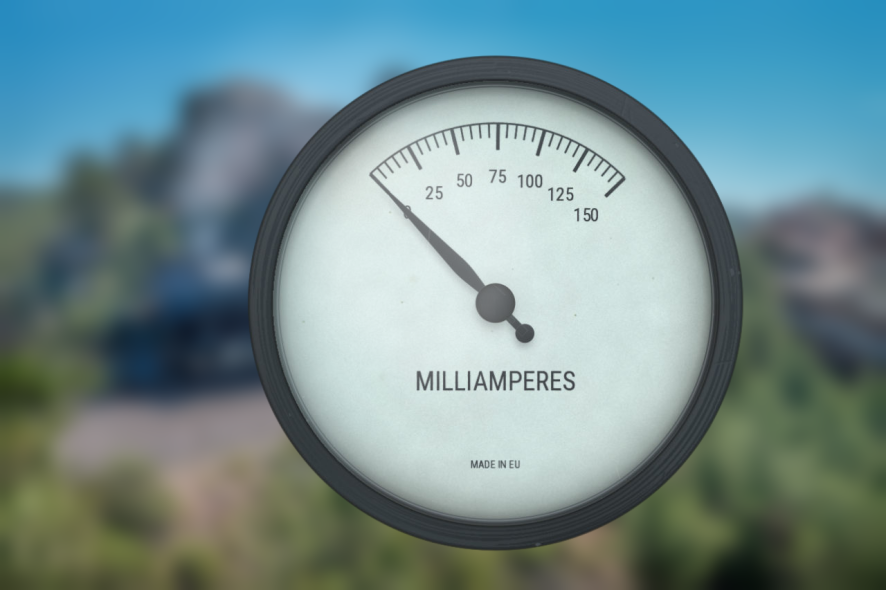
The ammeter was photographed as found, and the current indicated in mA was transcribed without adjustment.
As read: 0 mA
